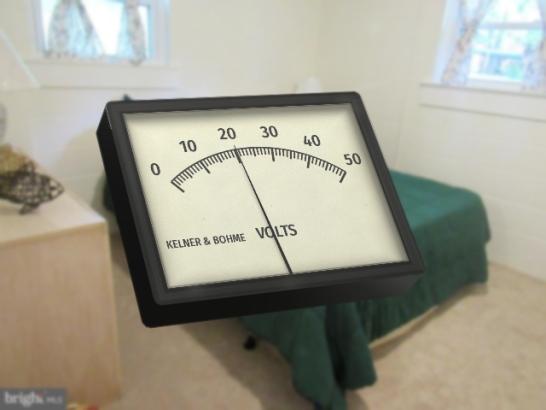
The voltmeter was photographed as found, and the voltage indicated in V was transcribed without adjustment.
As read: 20 V
